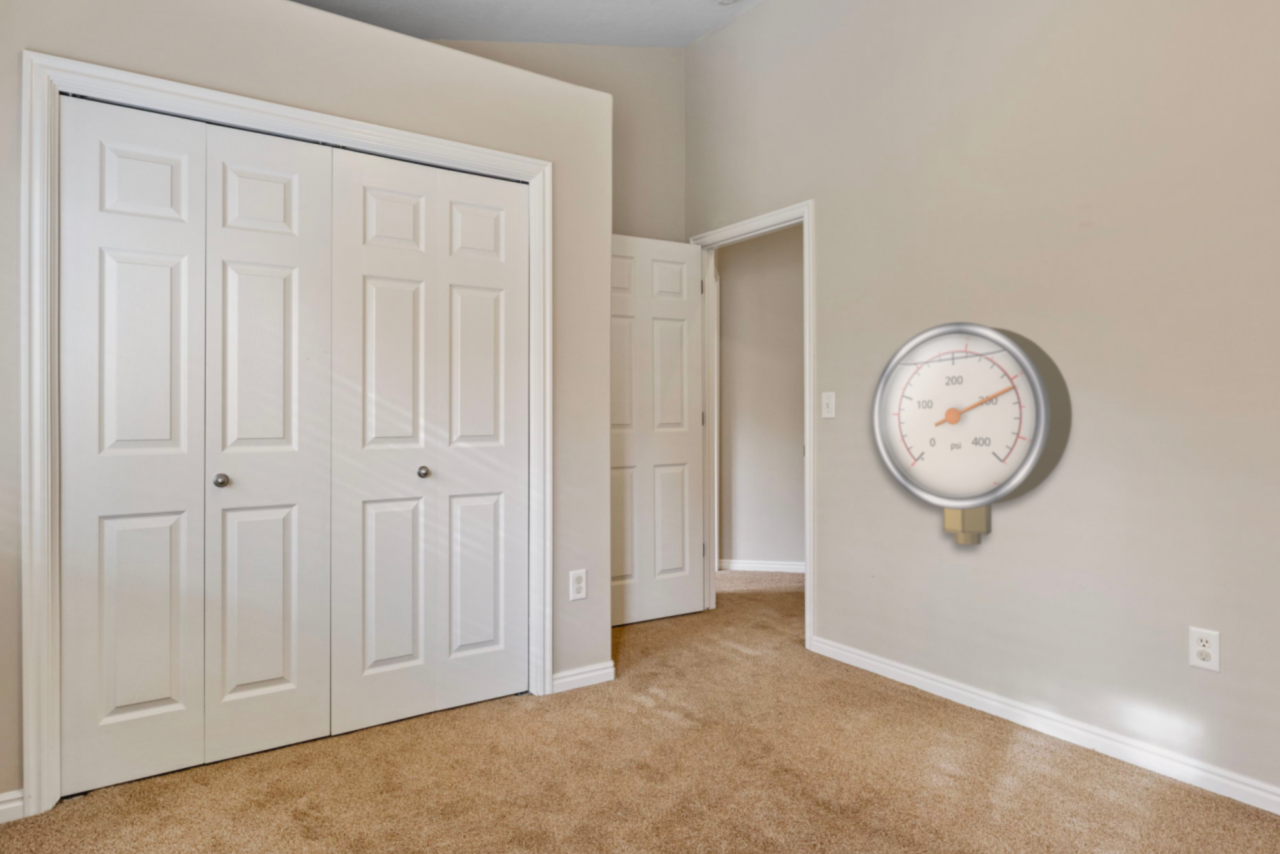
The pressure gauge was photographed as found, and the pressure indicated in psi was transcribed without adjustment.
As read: 300 psi
